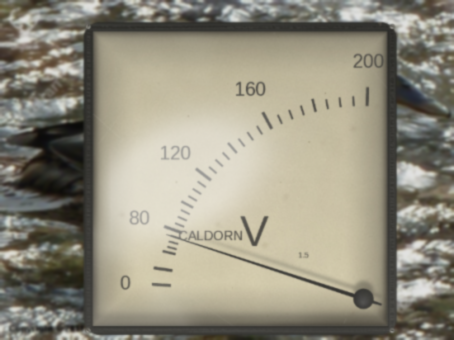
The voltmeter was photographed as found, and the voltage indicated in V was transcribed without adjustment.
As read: 75 V
